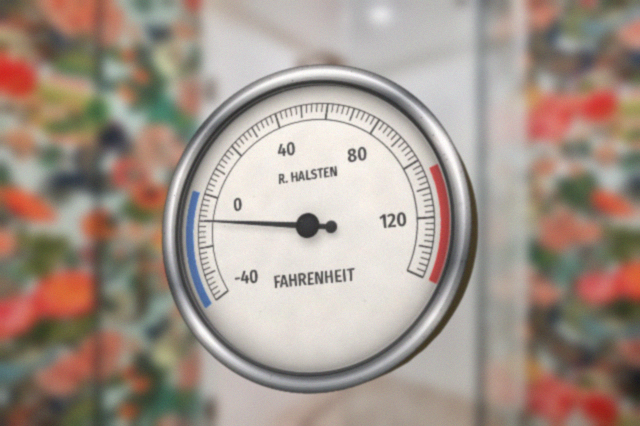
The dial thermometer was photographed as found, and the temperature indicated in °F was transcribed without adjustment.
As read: -10 °F
